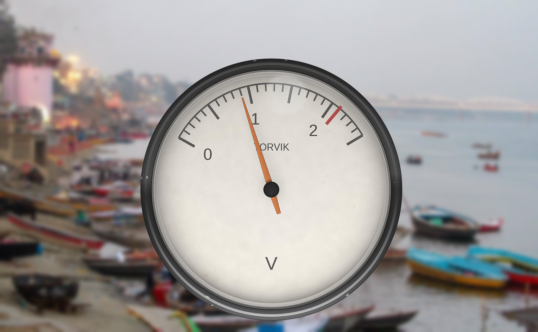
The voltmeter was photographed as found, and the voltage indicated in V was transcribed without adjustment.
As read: 0.9 V
